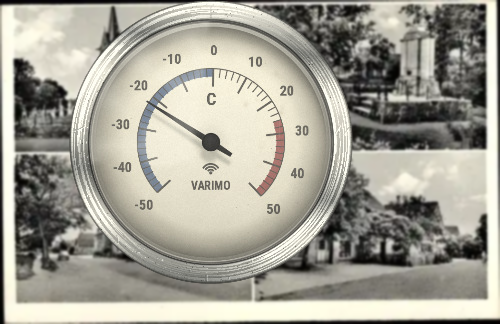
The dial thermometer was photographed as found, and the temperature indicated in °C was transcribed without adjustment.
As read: -22 °C
